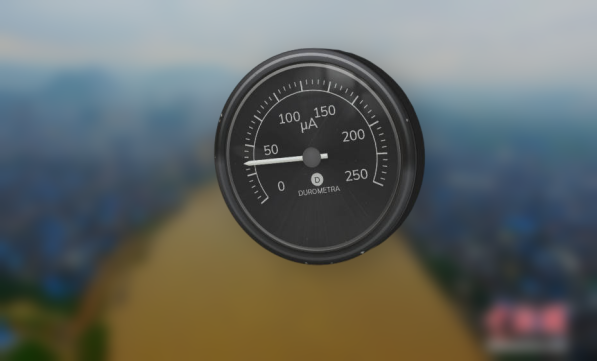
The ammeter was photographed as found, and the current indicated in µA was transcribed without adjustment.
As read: 35 µA
